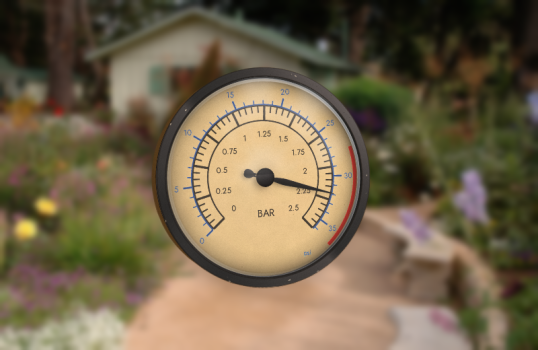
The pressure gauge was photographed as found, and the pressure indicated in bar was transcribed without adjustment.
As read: 2.2 bar
